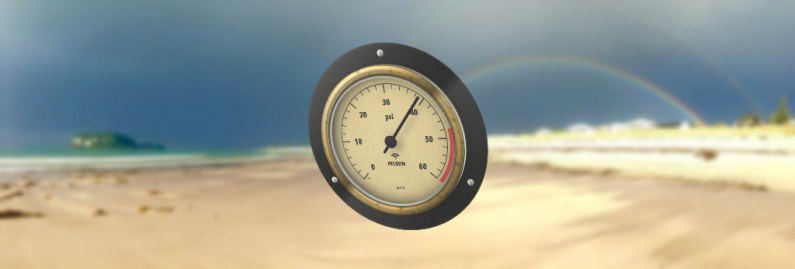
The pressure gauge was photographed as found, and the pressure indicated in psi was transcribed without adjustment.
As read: 39 psi
